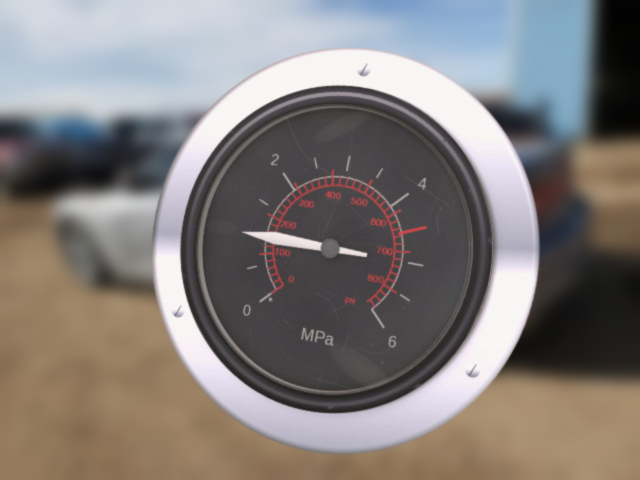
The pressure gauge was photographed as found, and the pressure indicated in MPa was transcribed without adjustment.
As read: 1 MPa
